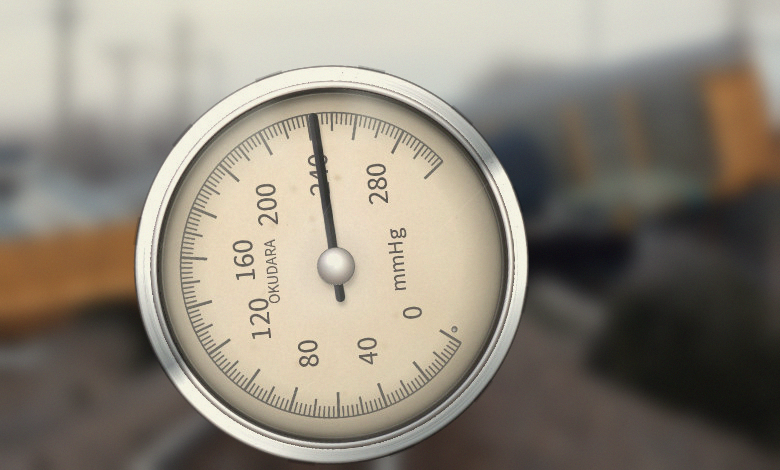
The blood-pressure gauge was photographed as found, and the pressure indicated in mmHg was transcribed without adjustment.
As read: 242 mmHg
